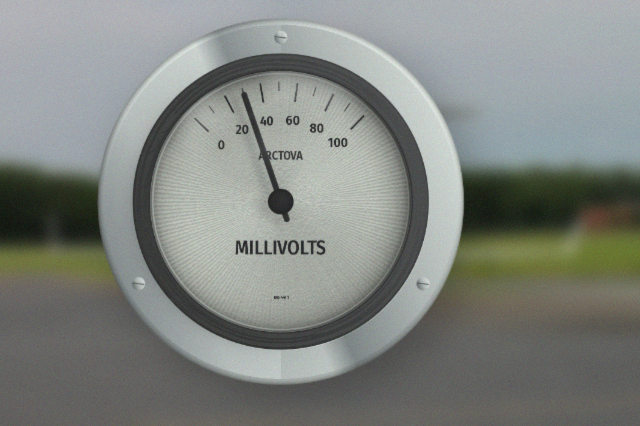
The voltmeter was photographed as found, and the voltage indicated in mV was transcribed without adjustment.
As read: 30 mV
